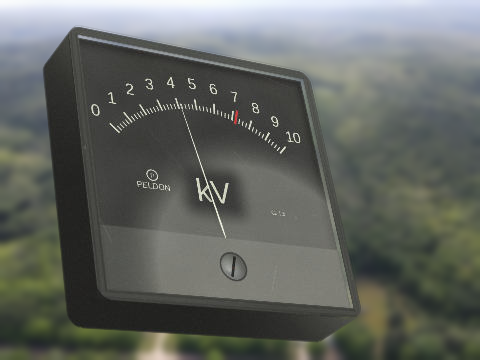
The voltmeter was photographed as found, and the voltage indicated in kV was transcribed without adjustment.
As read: 4 kV
